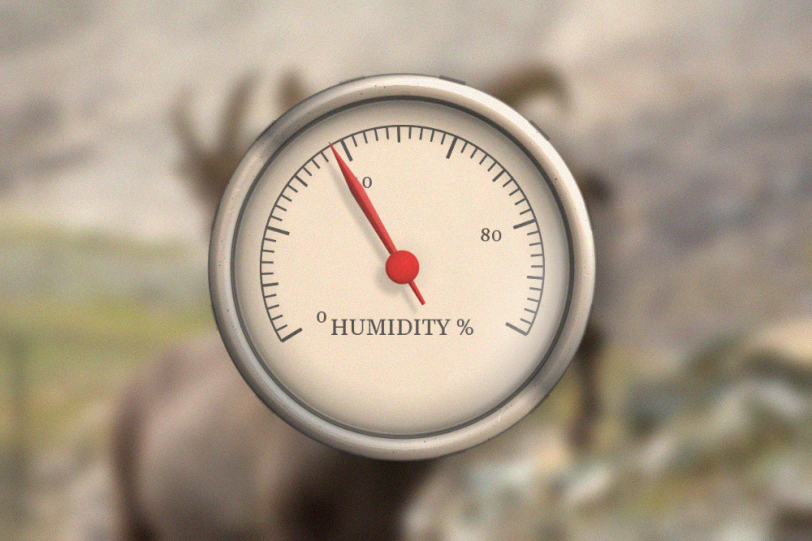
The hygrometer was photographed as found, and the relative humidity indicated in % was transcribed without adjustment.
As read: 38 %
